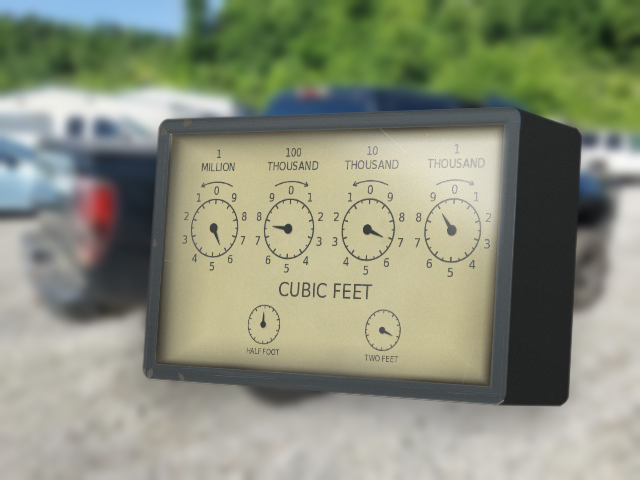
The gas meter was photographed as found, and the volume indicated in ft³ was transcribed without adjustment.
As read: 576900 ft³
